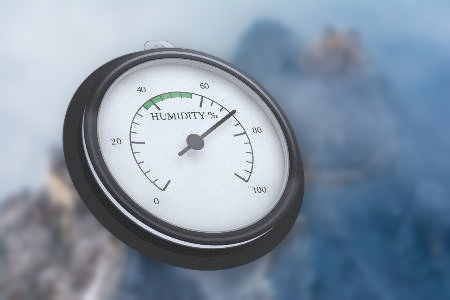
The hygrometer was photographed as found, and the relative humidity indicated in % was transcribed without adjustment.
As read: 72 %
